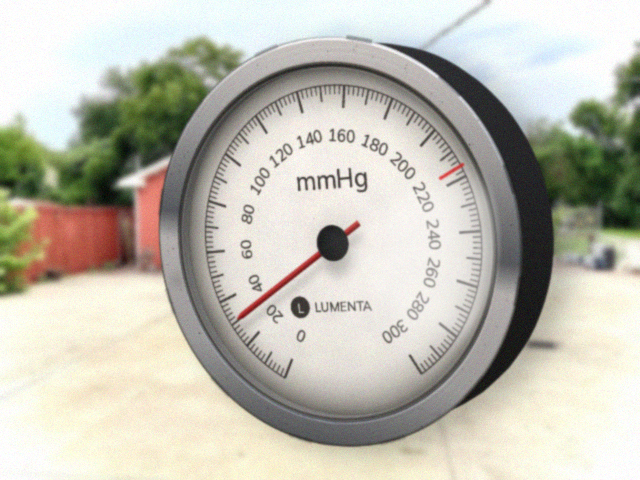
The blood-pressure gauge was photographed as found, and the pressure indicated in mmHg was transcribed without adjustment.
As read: 30 mmHg
